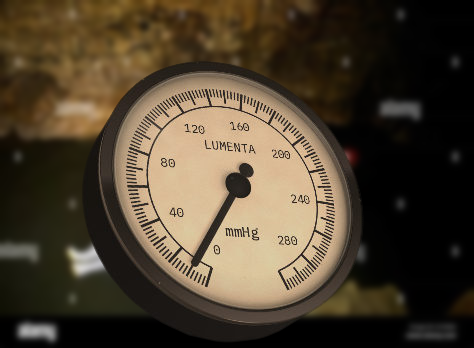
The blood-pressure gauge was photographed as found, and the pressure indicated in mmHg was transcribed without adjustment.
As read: 10 mmHg
